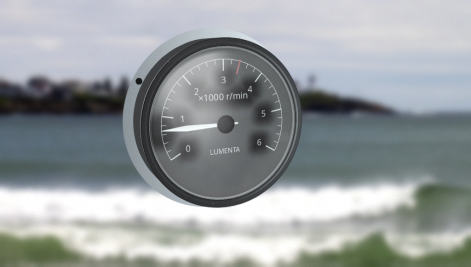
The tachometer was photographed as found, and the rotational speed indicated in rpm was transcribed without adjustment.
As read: 700 rpm
